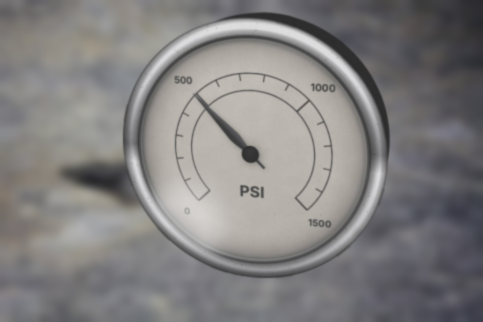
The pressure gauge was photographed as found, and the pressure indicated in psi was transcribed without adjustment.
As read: 500 psi
